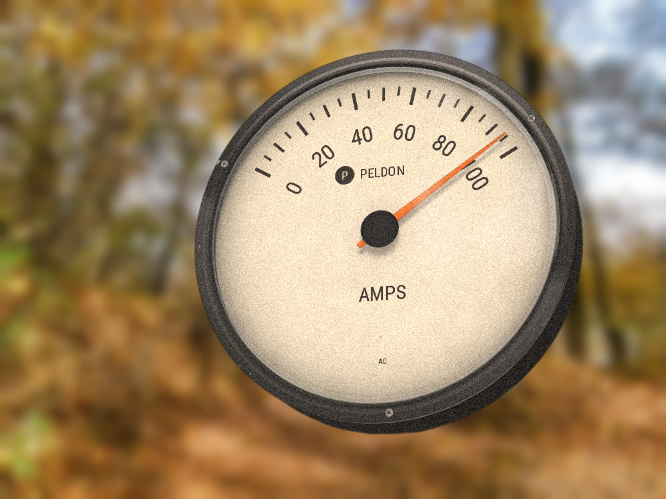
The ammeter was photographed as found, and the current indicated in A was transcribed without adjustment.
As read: 95 A
